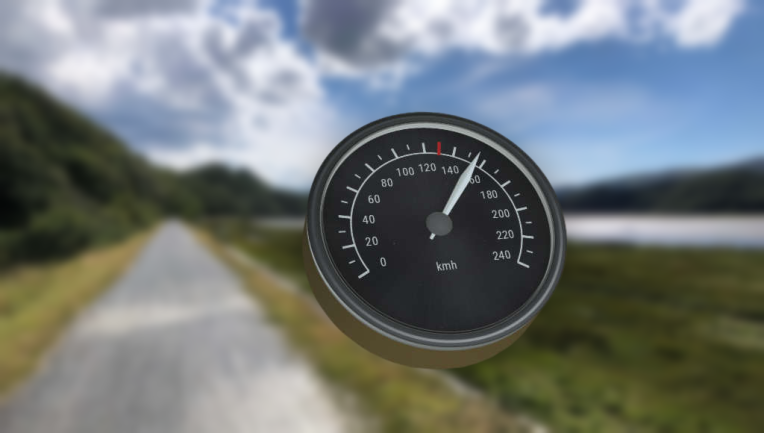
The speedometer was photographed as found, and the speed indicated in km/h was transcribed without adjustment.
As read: 155 km/h
